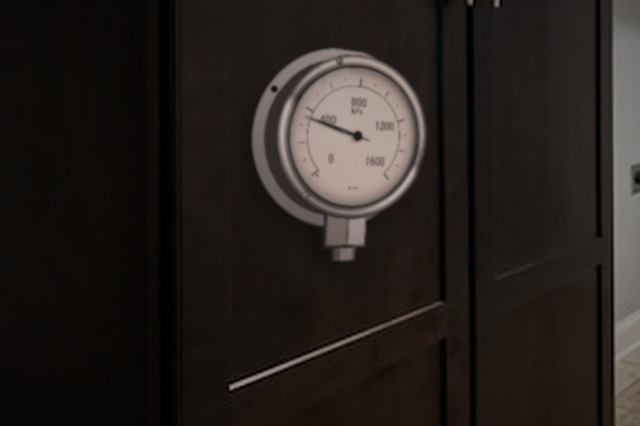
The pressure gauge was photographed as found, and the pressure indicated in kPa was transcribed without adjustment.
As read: 350 kPa
